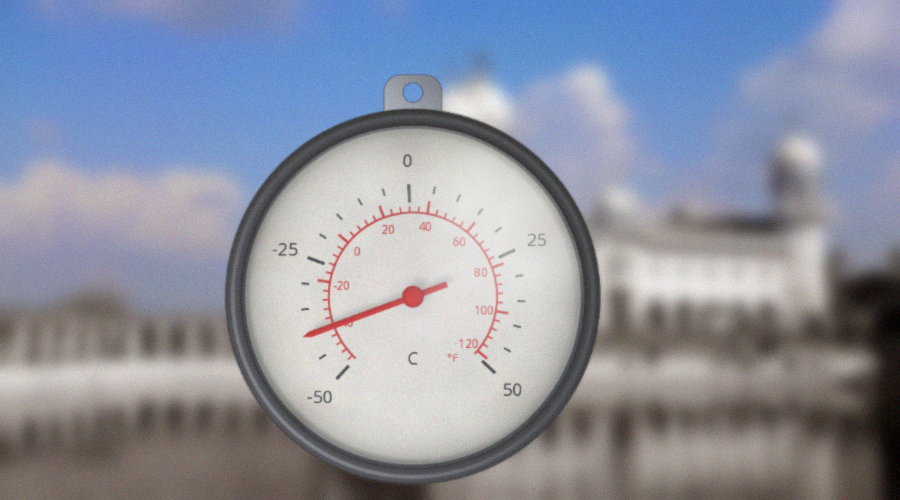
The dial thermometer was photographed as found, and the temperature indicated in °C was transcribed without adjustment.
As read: -40 °C
